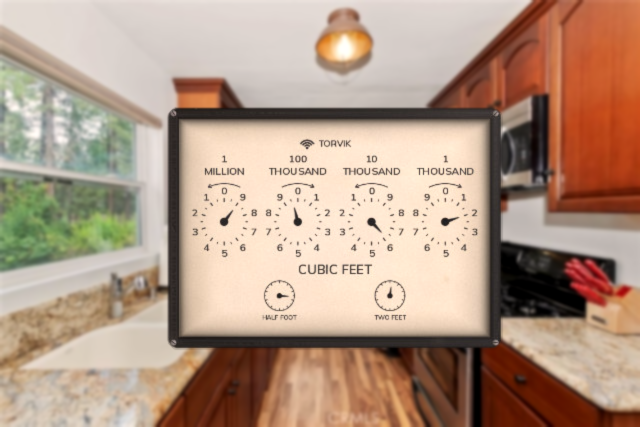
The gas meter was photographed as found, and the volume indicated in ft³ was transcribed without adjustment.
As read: 896200 ft³
